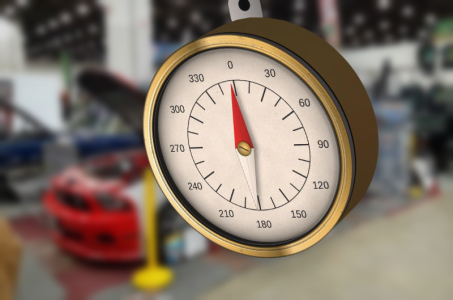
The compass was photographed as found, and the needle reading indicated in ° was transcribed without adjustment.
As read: 0 °
